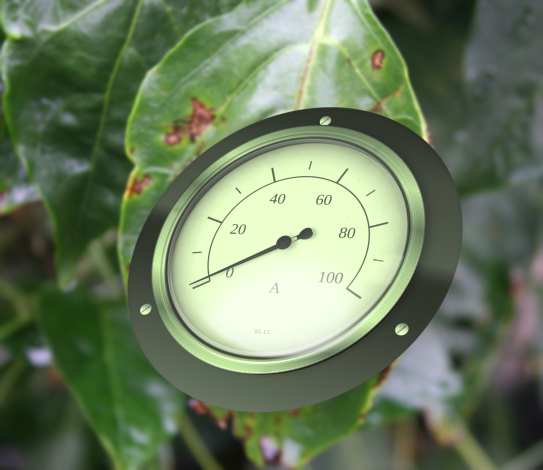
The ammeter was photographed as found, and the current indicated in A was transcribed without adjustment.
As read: 0 A
